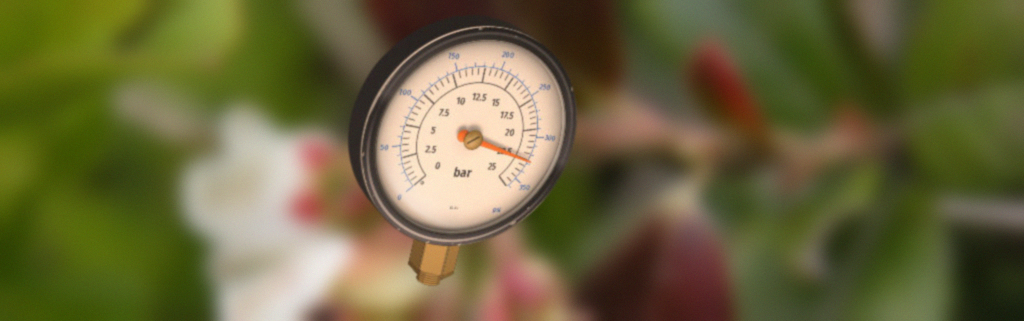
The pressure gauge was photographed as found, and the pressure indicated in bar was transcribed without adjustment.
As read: 22.5 bar
